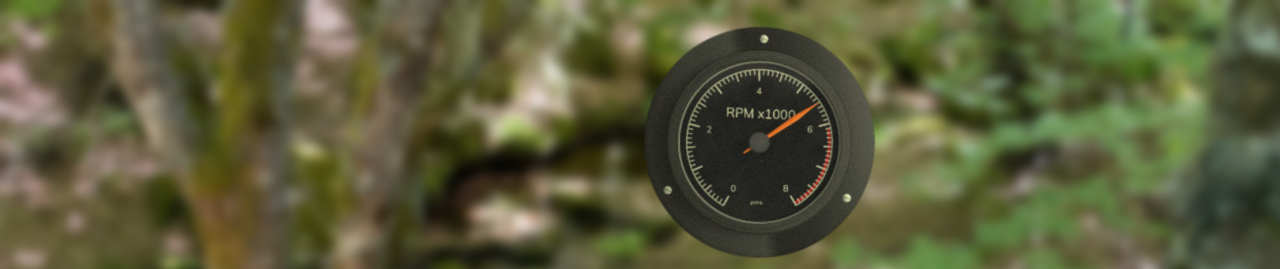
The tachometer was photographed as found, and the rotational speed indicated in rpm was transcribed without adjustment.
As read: 5500 rpm
